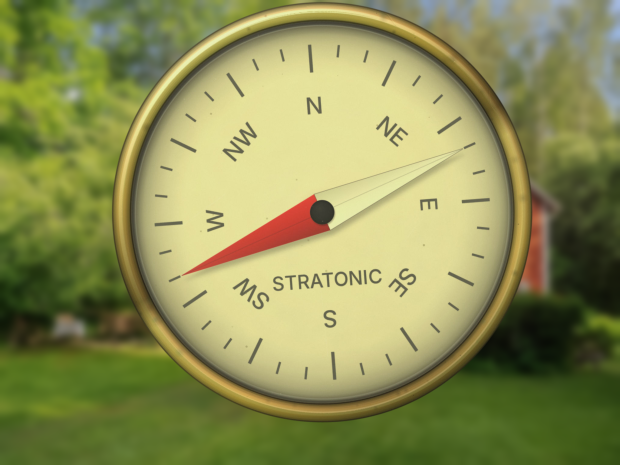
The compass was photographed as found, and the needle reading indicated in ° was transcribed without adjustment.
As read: 250 °
